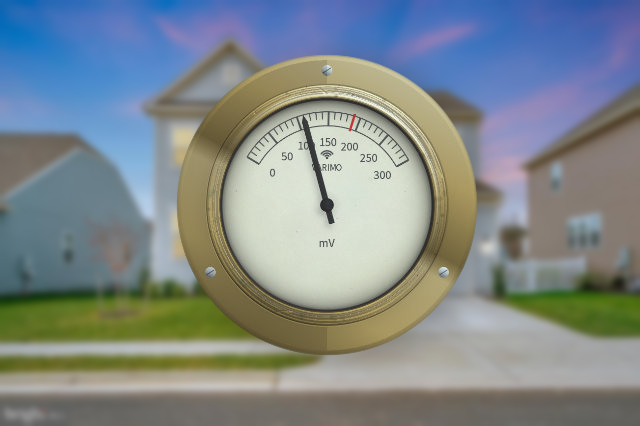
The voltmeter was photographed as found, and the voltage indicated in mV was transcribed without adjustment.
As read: 110 mV
